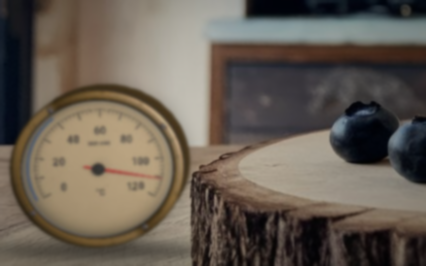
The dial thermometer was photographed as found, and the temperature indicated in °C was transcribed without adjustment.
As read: 110 °C
